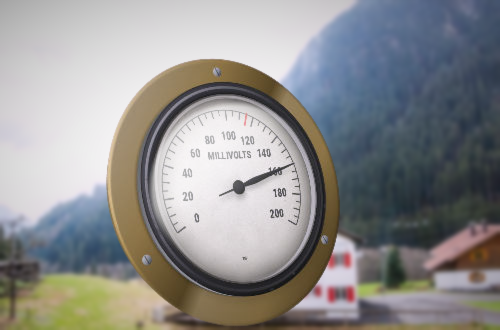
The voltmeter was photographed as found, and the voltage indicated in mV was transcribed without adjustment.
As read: 160 mV
